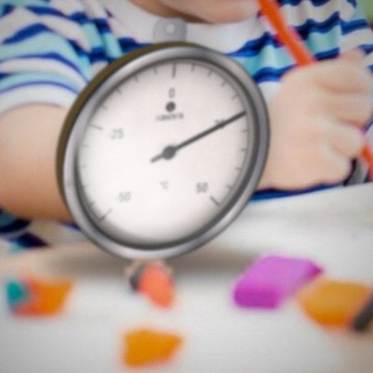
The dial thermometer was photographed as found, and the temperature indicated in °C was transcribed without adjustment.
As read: 25 °C
